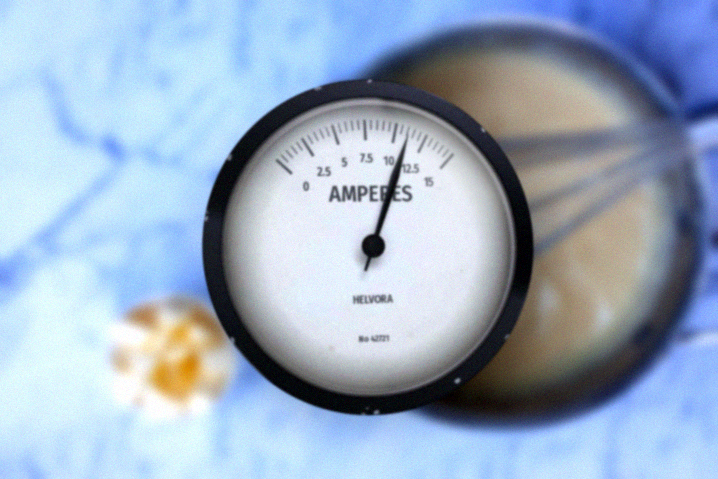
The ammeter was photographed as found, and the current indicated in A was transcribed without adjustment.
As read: 11 A
